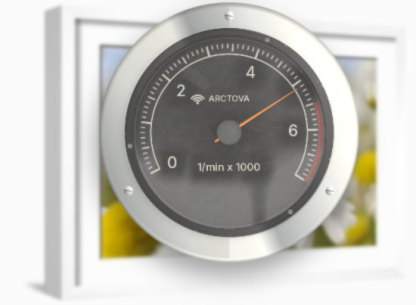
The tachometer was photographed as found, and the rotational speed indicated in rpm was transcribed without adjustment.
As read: 5100 rpm
